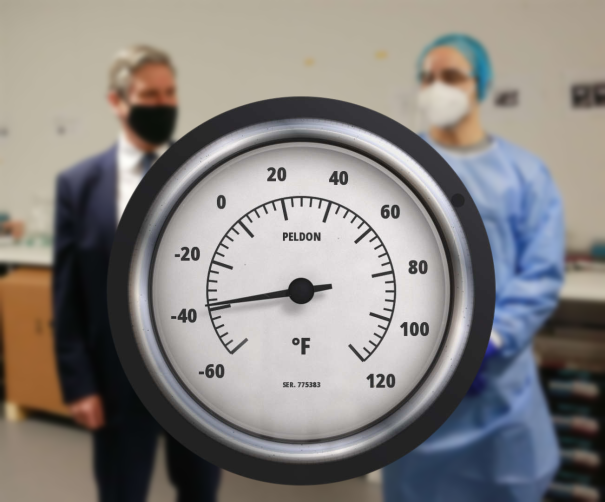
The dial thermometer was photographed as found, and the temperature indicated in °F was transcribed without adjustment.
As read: -38 °F
